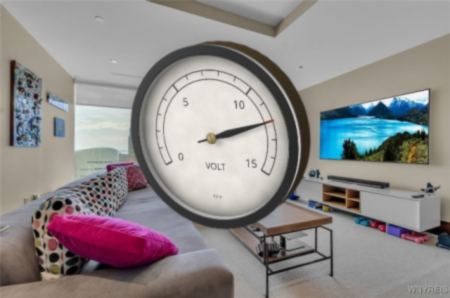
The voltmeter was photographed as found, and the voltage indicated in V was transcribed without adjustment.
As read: 12 V
